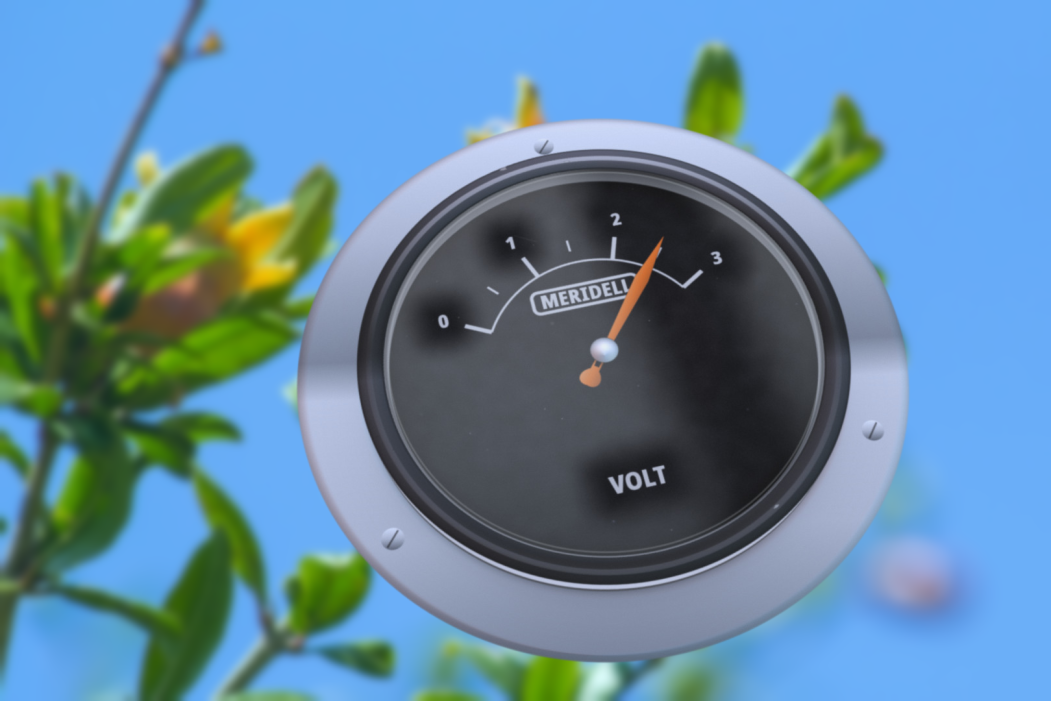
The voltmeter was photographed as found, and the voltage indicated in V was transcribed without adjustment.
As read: 2.5 V
